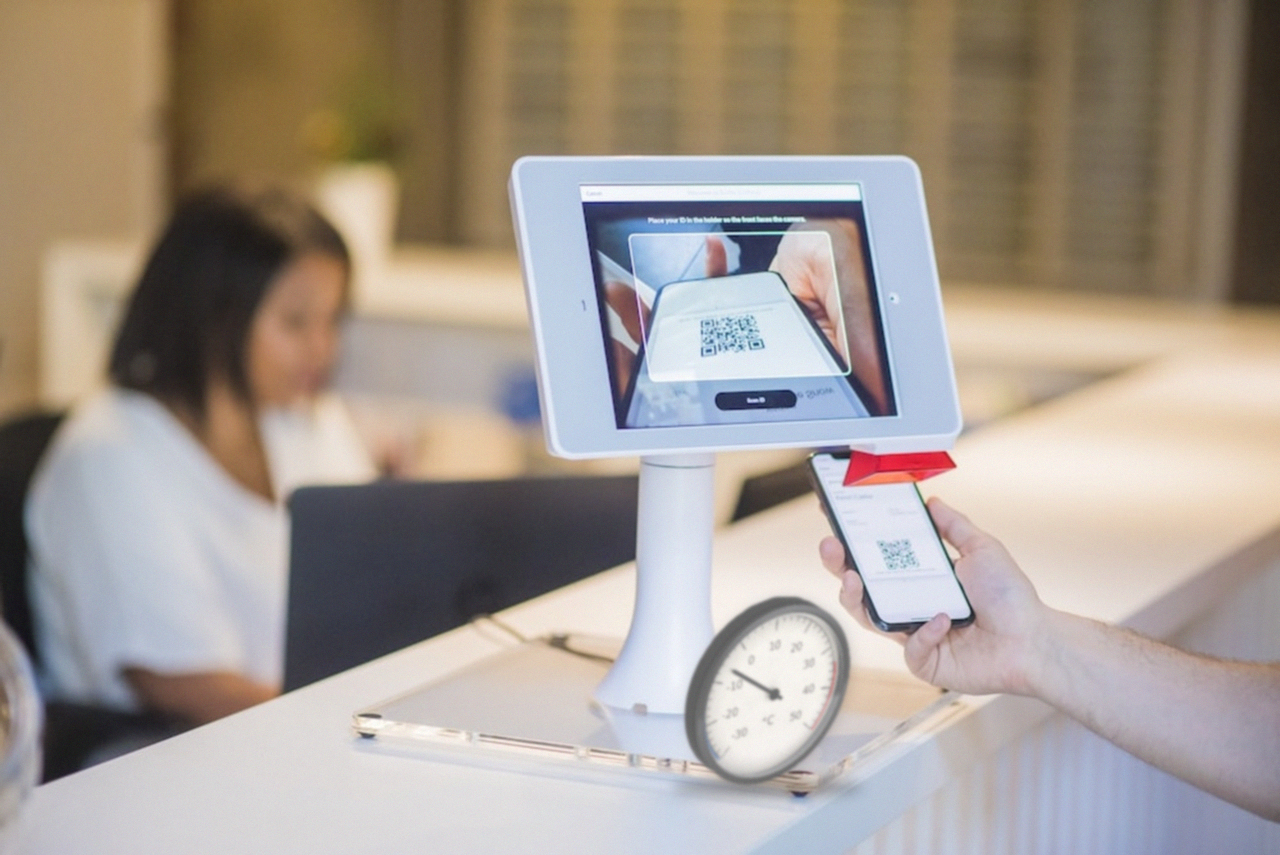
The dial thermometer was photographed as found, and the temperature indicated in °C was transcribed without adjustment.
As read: -6 °C
